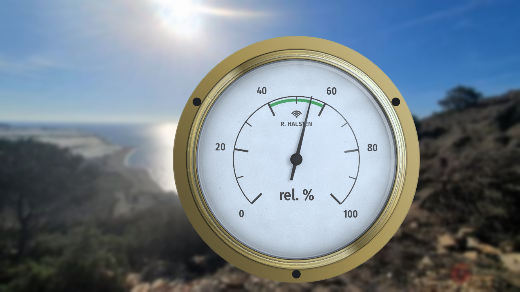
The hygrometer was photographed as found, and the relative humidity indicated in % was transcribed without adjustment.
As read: 55 %
